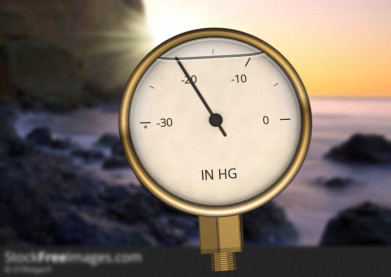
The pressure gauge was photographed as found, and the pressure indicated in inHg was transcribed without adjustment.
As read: -20 inHg
